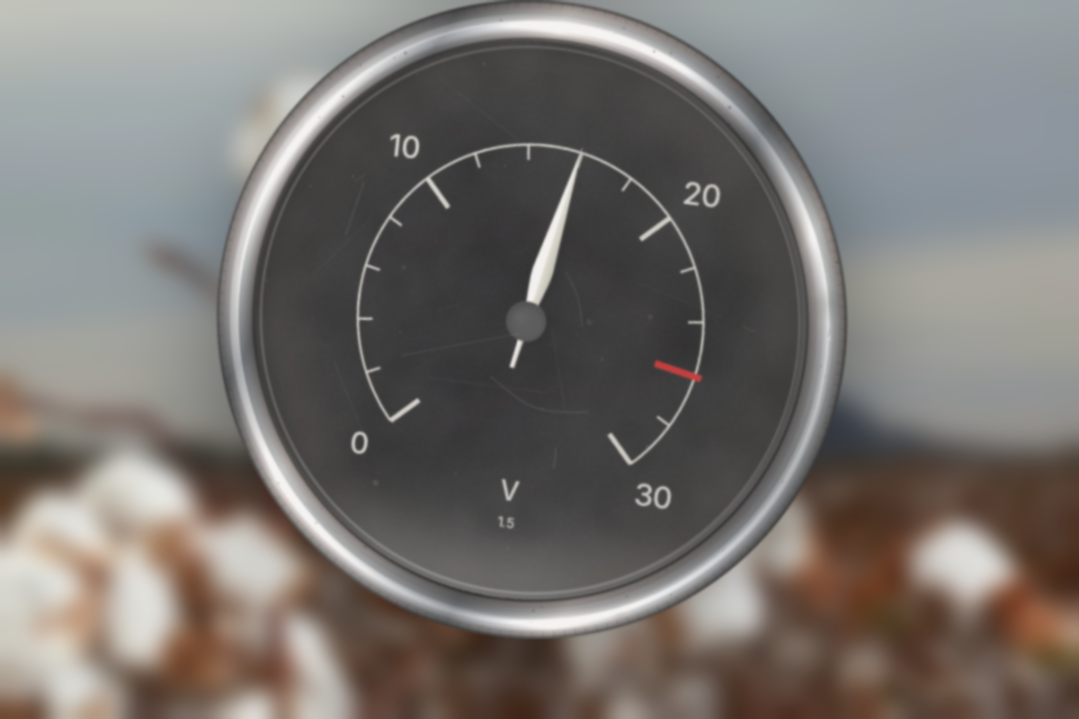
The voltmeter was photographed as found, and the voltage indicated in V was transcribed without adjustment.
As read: 16 V
